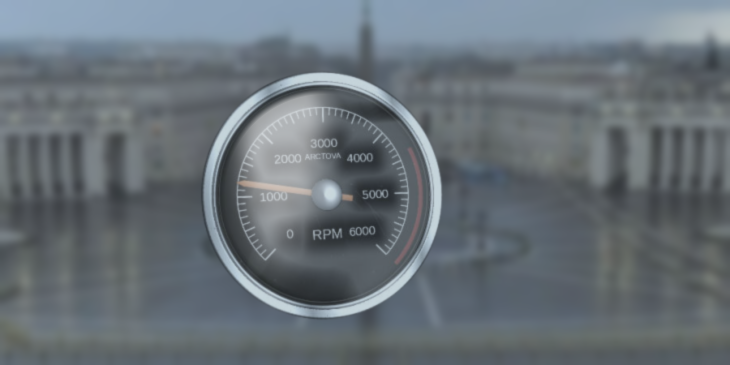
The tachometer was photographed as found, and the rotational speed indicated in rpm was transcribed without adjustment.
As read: 1200 rpm
